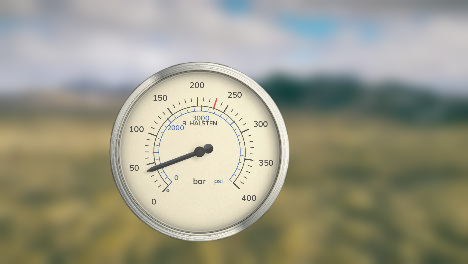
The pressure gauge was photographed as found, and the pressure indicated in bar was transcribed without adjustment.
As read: 40 bar
